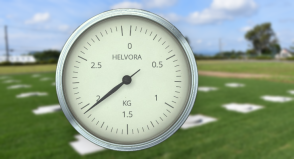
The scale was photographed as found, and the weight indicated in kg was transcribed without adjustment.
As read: 1.95 kg
